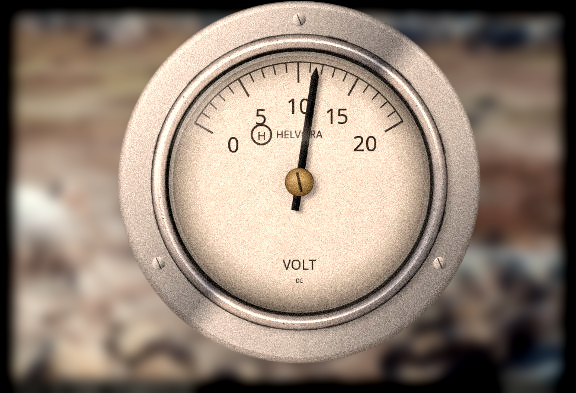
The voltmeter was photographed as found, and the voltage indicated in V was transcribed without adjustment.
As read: 11.5 V
